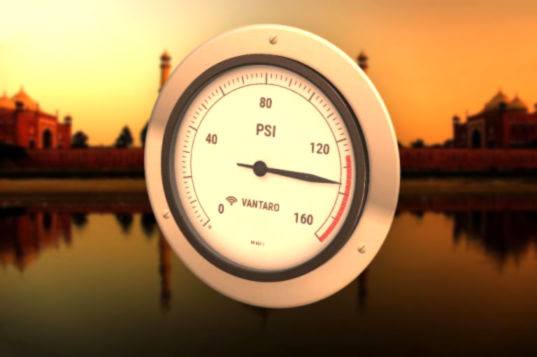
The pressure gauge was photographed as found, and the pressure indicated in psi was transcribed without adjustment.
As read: 136 psi
